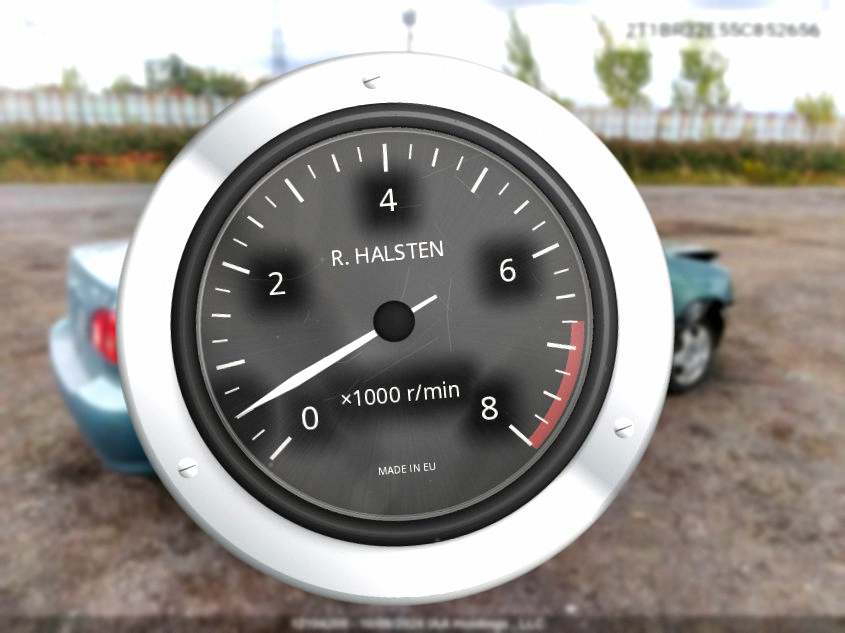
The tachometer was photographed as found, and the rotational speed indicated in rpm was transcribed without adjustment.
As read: 500 rpm
